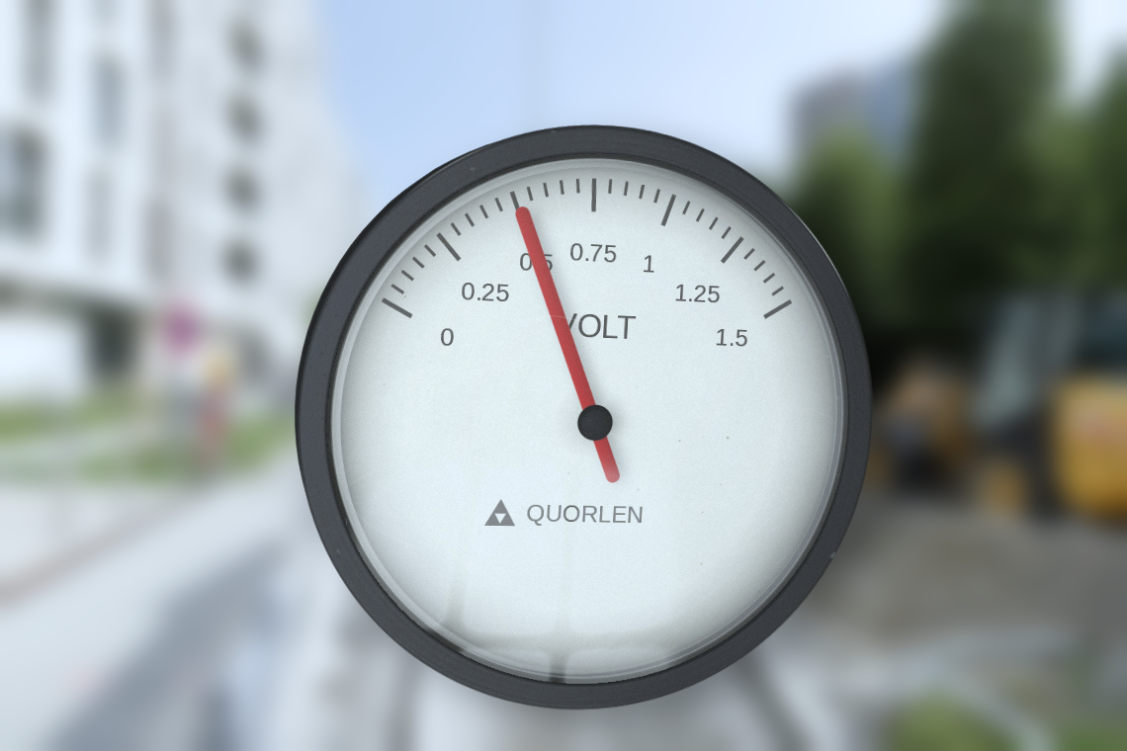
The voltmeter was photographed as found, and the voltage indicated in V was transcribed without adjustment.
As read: 0.5 V
